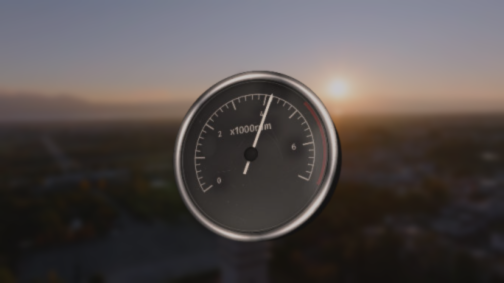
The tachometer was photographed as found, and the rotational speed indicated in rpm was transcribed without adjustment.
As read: 4200 rpm
